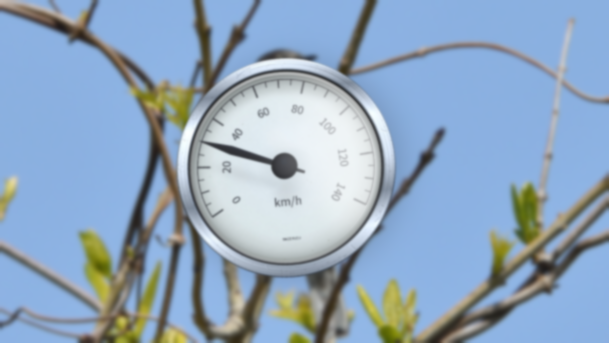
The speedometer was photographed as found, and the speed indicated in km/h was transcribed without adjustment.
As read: 30 km/h
